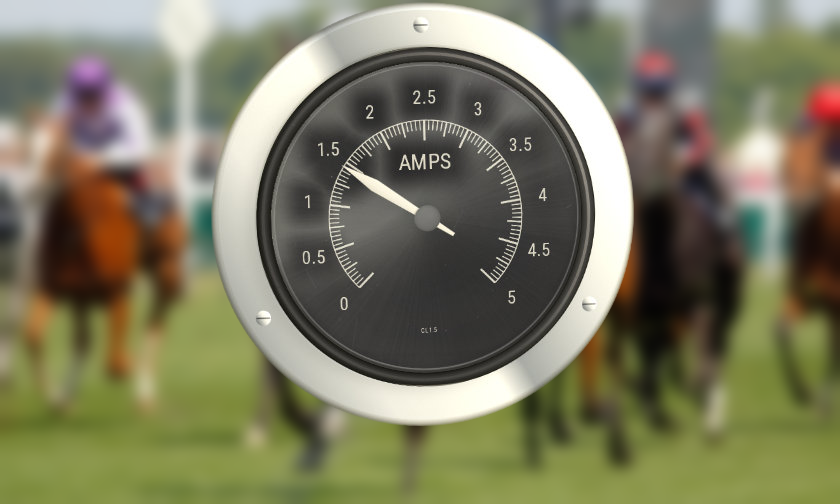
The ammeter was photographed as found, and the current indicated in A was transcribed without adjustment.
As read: 1.45 A
